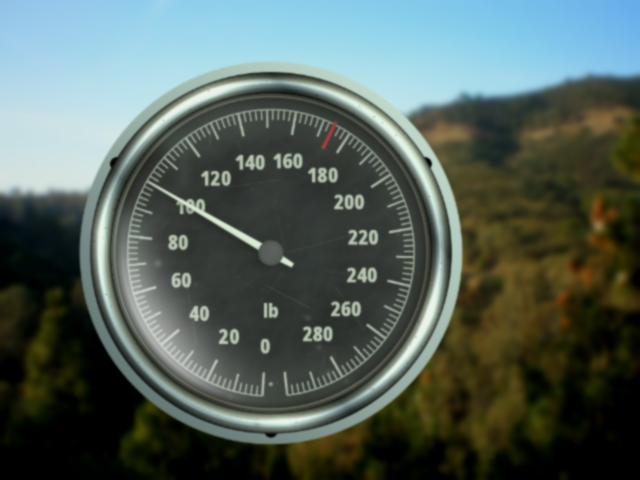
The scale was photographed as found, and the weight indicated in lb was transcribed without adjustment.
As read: 100 lb
